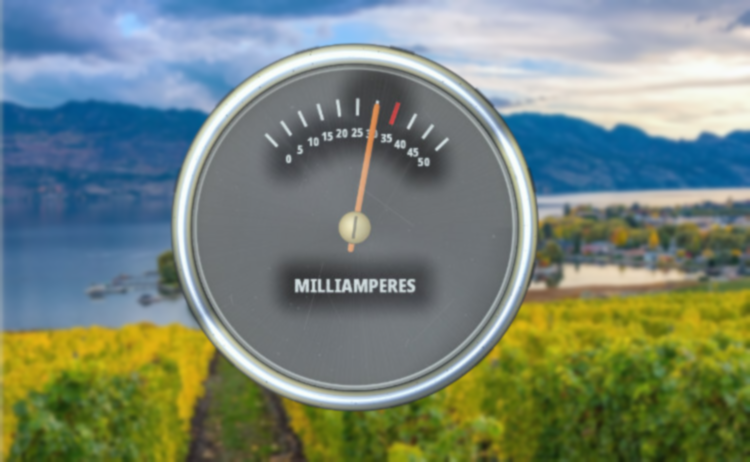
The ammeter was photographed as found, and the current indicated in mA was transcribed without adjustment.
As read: 30 mA
